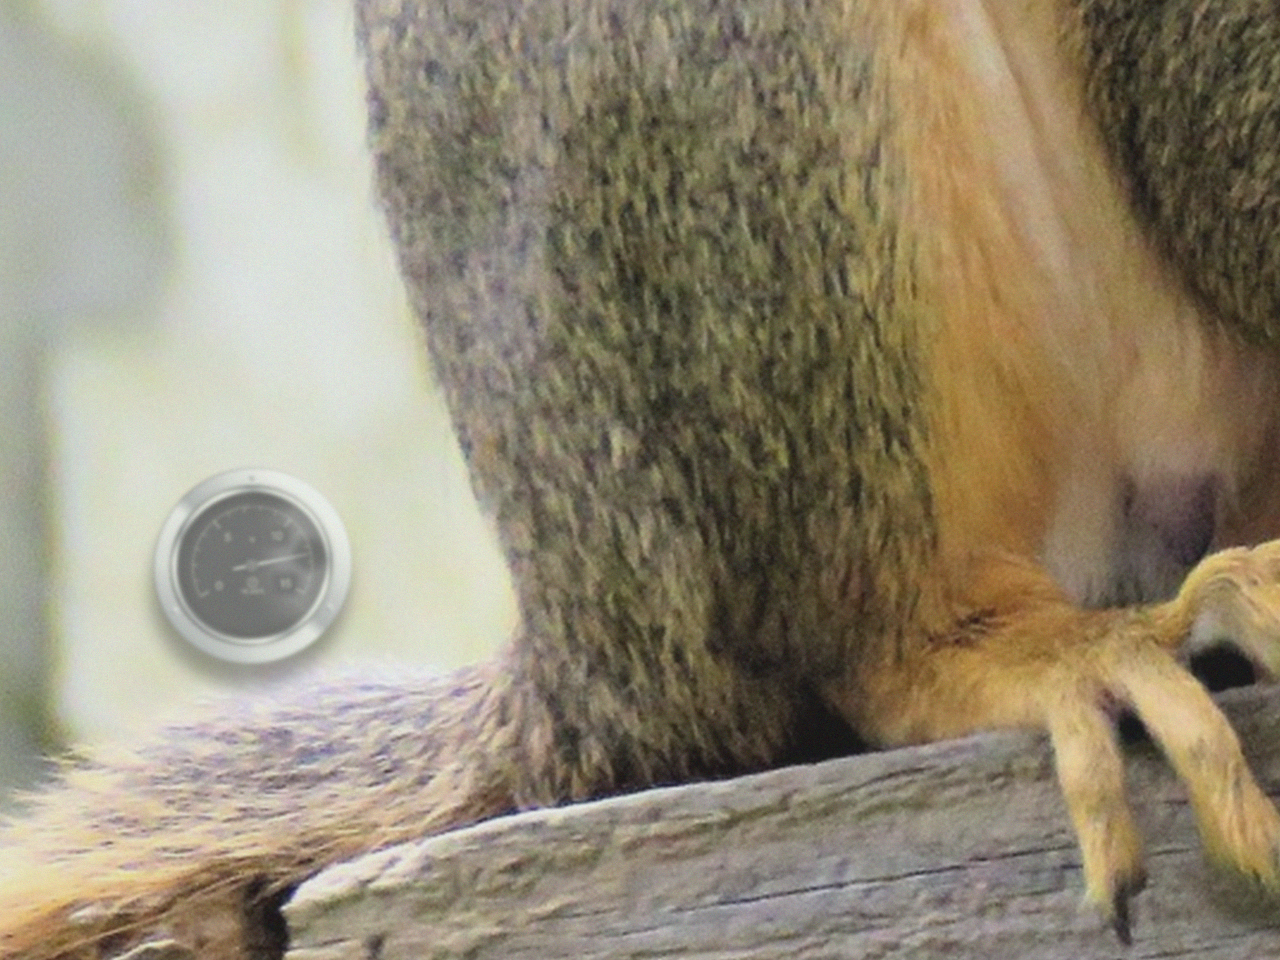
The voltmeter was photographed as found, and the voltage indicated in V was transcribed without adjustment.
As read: 12.5 V
